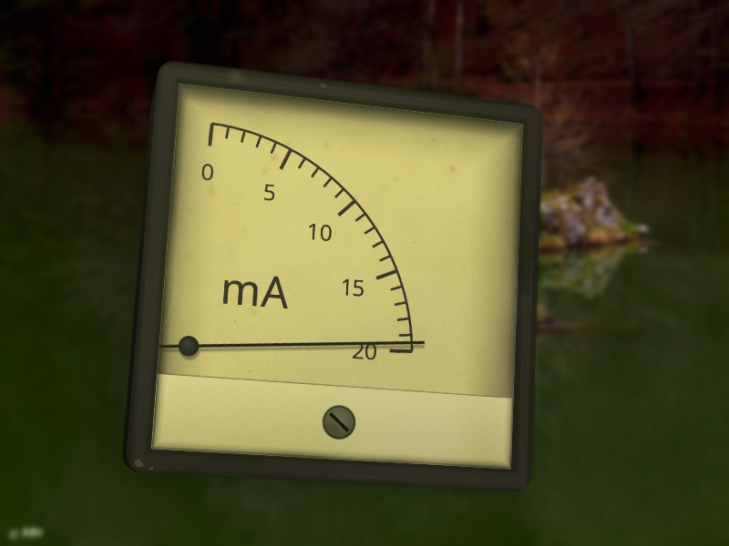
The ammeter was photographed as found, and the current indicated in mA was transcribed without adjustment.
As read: 19.5 mA
